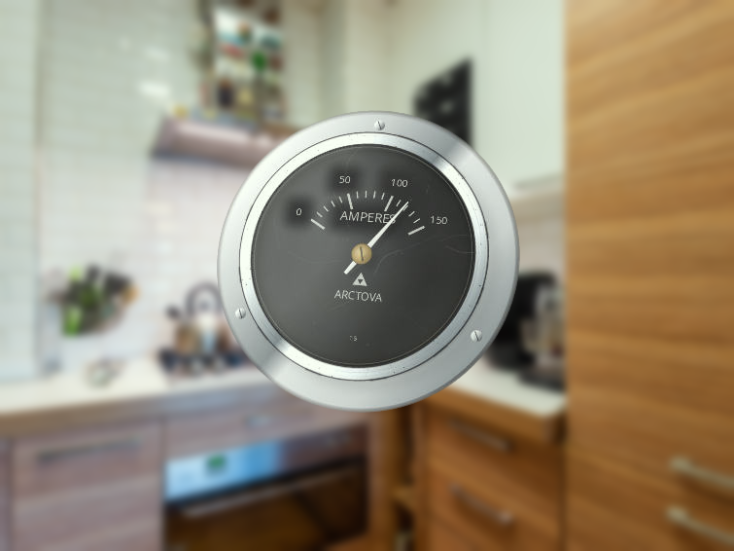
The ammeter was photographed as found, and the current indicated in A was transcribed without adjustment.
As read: 120 A
